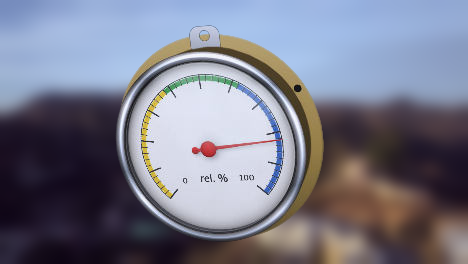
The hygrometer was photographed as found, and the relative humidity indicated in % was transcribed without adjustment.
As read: 82 %
